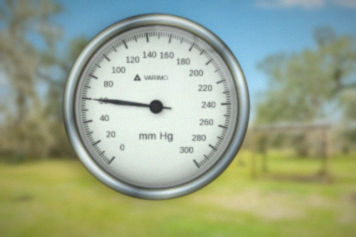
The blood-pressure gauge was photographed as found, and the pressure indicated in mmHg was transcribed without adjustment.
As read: 60 mmHg
